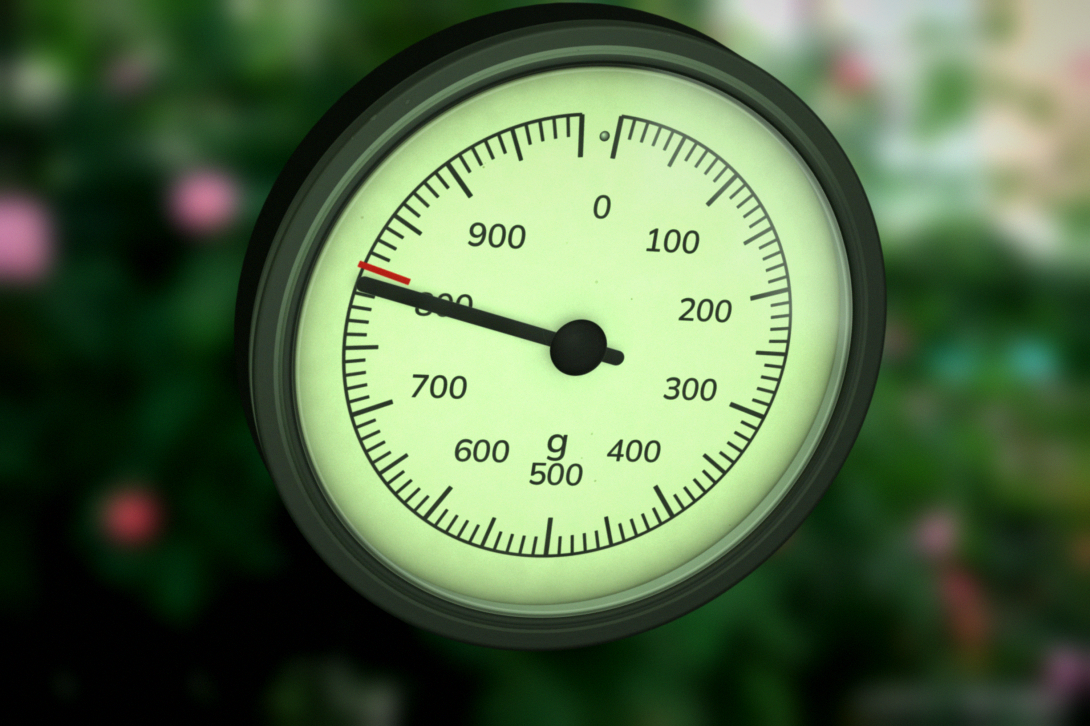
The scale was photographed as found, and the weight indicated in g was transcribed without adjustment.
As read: 800 g
